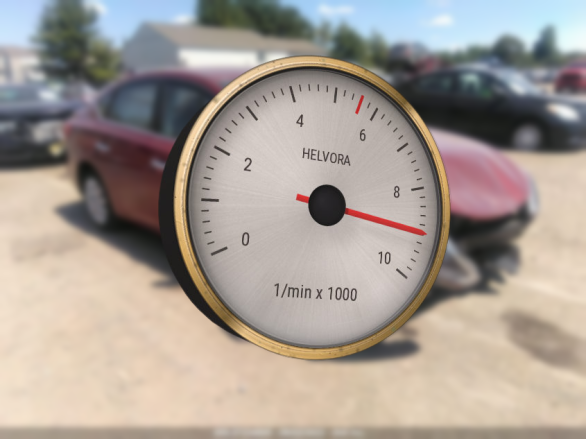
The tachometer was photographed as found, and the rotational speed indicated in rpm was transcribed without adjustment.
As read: 9000 rpm
